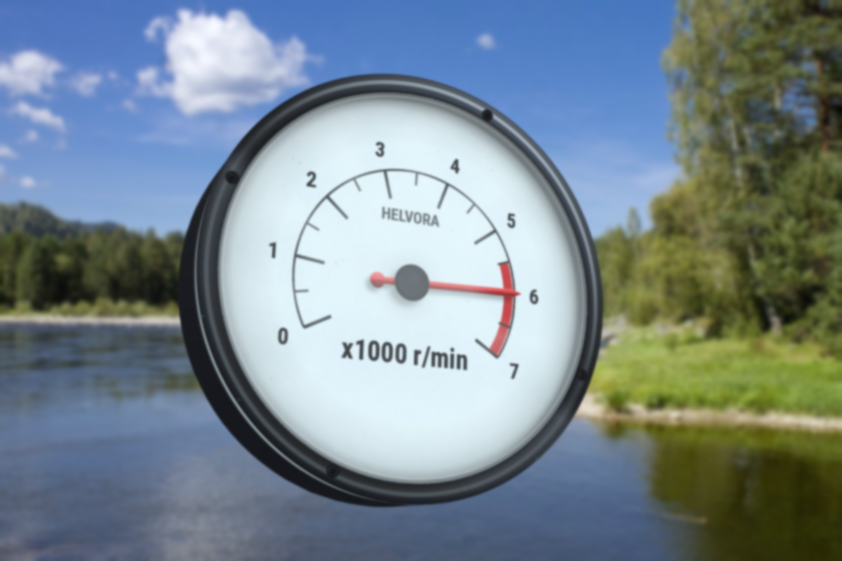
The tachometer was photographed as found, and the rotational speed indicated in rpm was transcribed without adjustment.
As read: 6000 rpm
